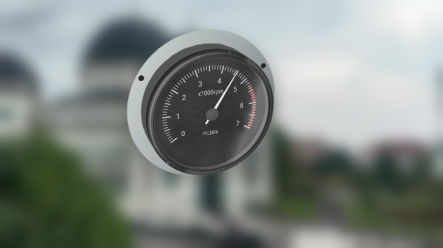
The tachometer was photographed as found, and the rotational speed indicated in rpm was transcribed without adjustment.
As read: 4500 rpm
